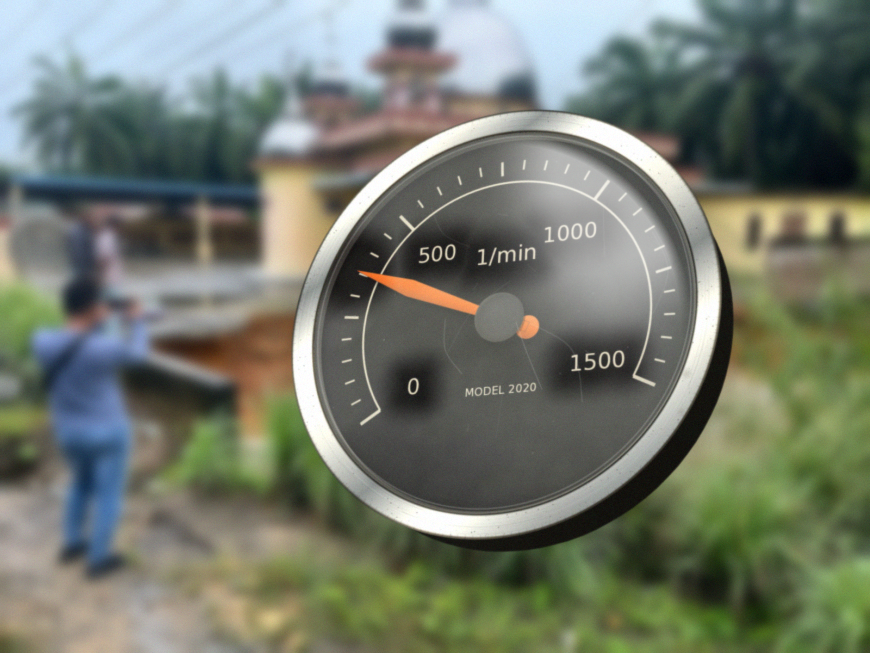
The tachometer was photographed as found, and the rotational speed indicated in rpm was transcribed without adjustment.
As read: 350 rpm
